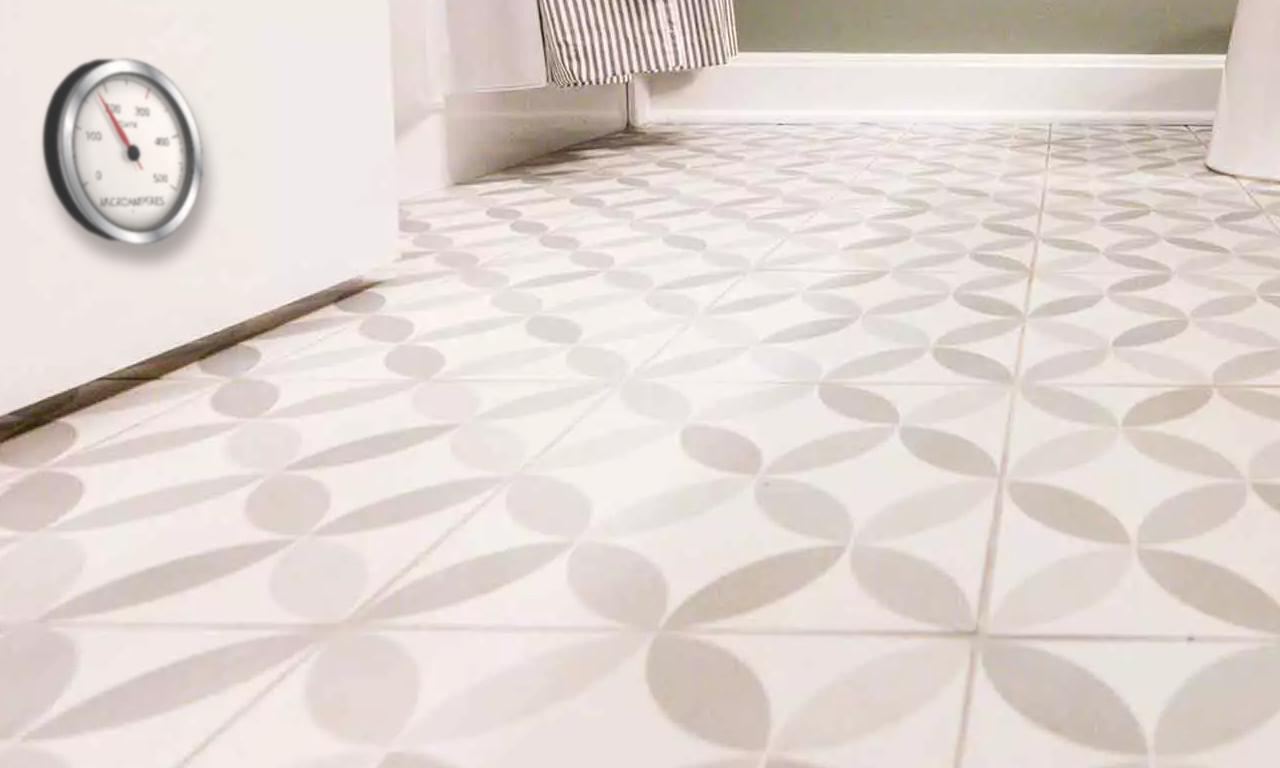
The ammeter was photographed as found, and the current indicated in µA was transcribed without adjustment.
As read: 175 µA
